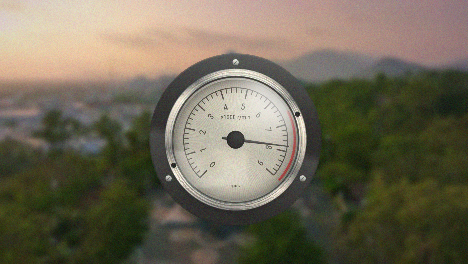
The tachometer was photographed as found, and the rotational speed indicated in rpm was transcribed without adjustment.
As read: 7800 rpm
